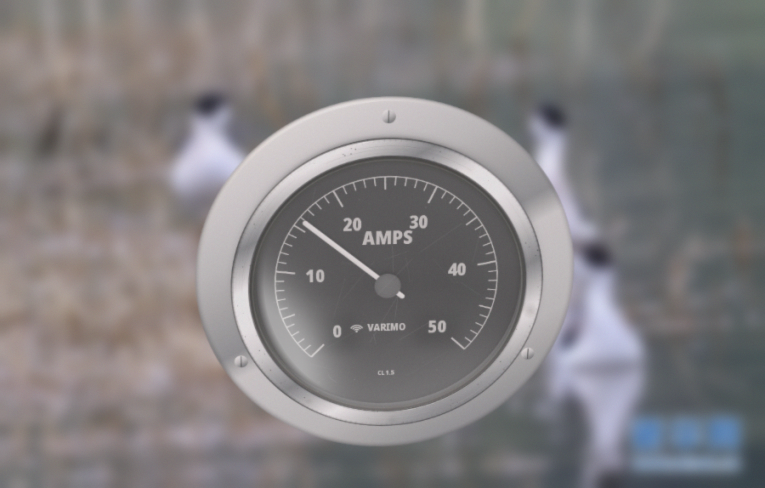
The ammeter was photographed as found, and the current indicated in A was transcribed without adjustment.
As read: 16 A
